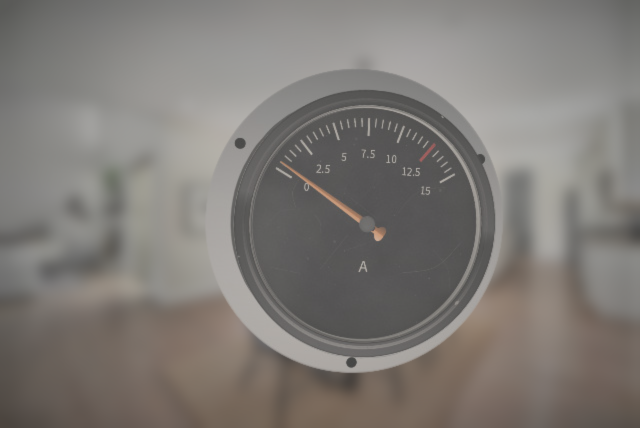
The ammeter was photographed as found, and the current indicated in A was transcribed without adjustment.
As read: 0.5 A
